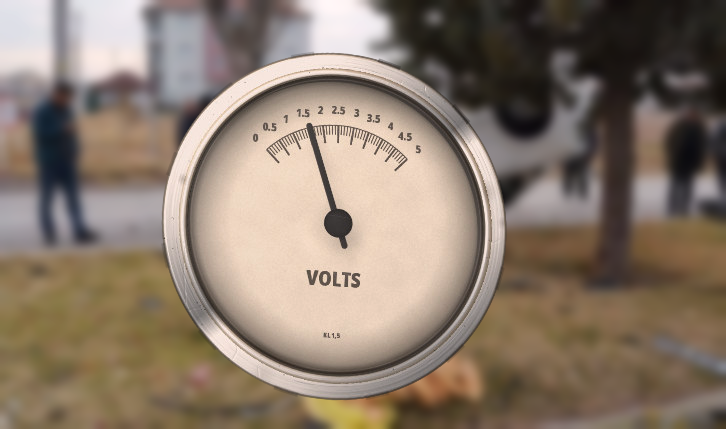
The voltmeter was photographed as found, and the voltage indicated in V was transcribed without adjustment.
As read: 1.5 V
